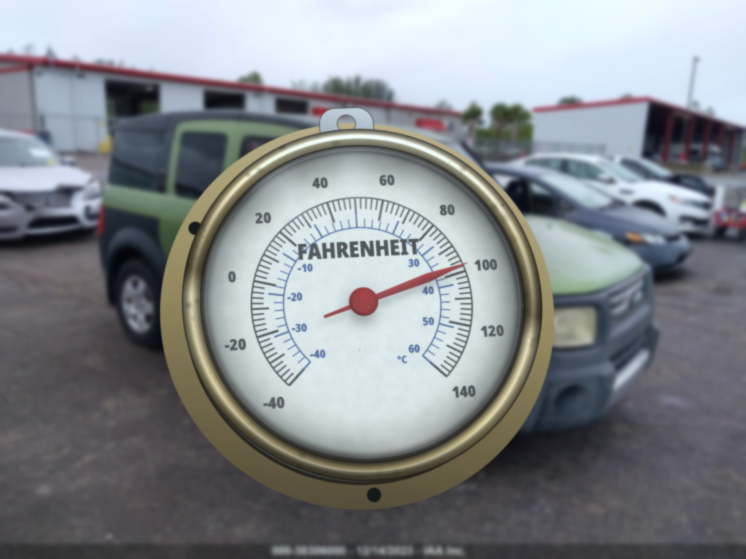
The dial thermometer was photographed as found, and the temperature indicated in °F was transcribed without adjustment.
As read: 98 °F
